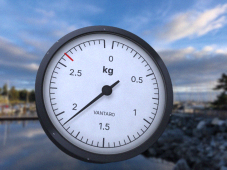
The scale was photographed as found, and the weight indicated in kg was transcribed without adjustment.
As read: 1.9 kg
